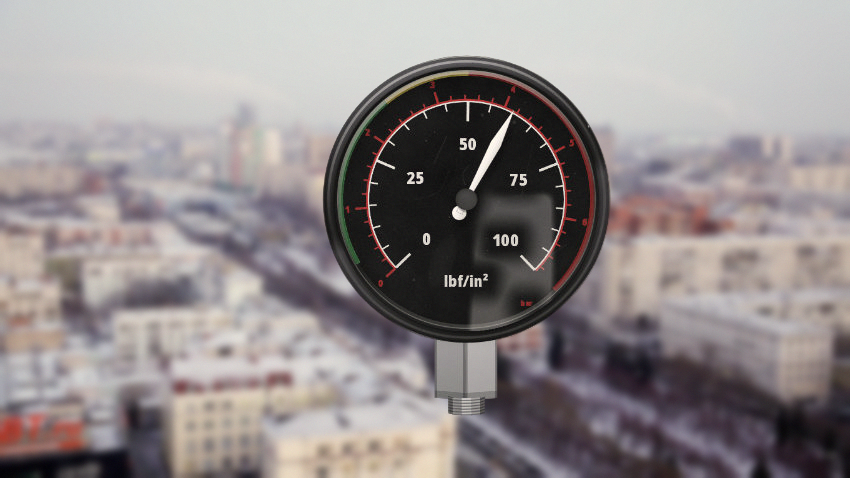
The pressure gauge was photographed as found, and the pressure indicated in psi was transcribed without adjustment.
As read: 60 psi
